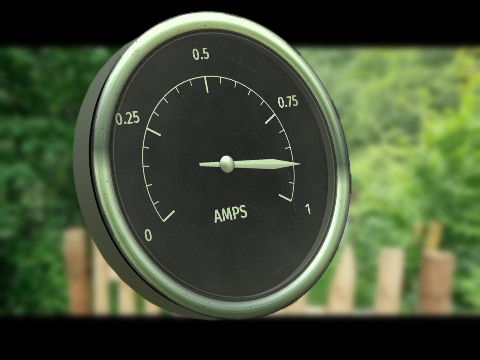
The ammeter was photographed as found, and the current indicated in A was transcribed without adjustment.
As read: 0.9 A
